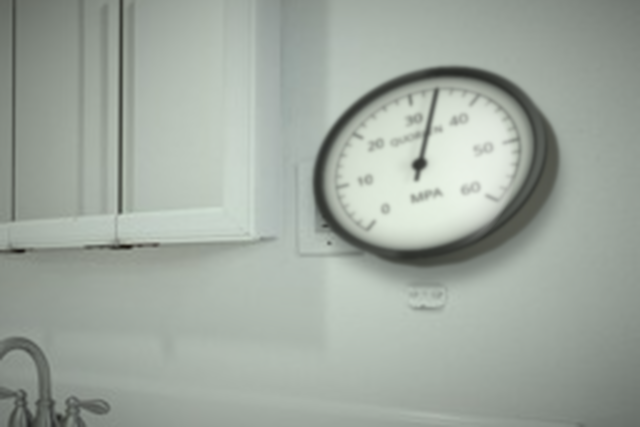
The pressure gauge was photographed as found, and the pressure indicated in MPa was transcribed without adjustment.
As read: 34 MPa
